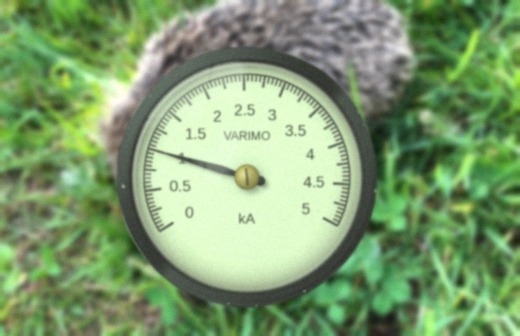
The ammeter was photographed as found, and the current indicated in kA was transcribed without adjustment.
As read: 1 kA
